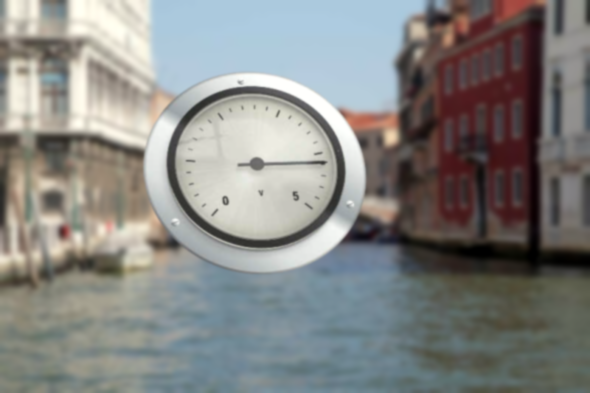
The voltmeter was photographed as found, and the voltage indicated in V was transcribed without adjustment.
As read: 4.2 V
